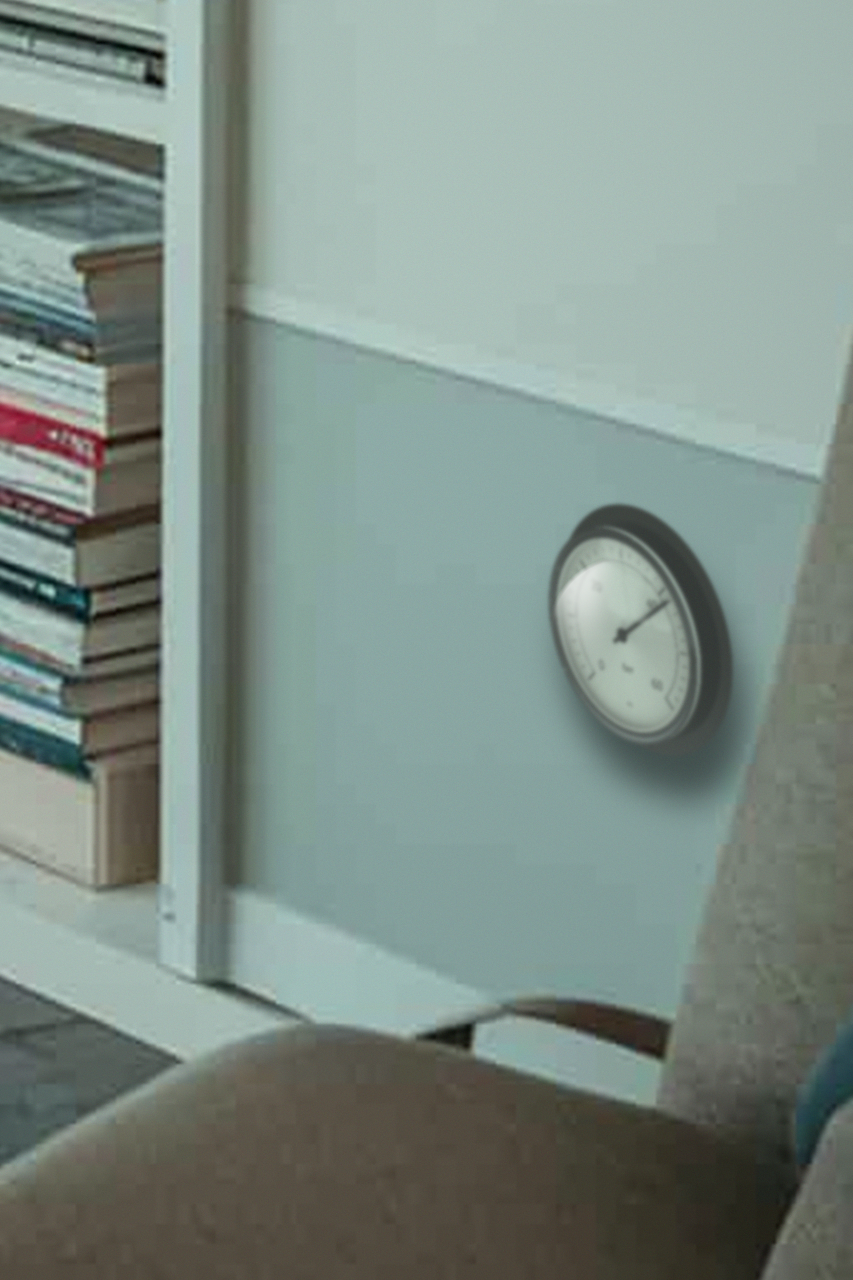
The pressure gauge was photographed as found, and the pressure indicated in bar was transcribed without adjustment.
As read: 42 bar
